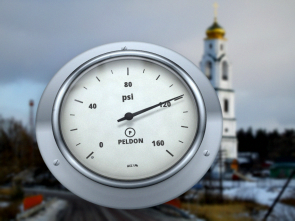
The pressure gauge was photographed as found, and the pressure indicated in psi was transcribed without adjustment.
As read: 120 psi
